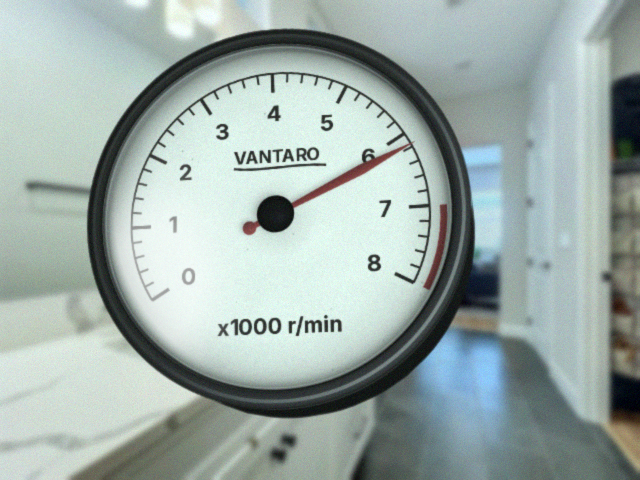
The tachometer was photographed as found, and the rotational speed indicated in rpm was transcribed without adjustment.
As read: 6200 rpm
